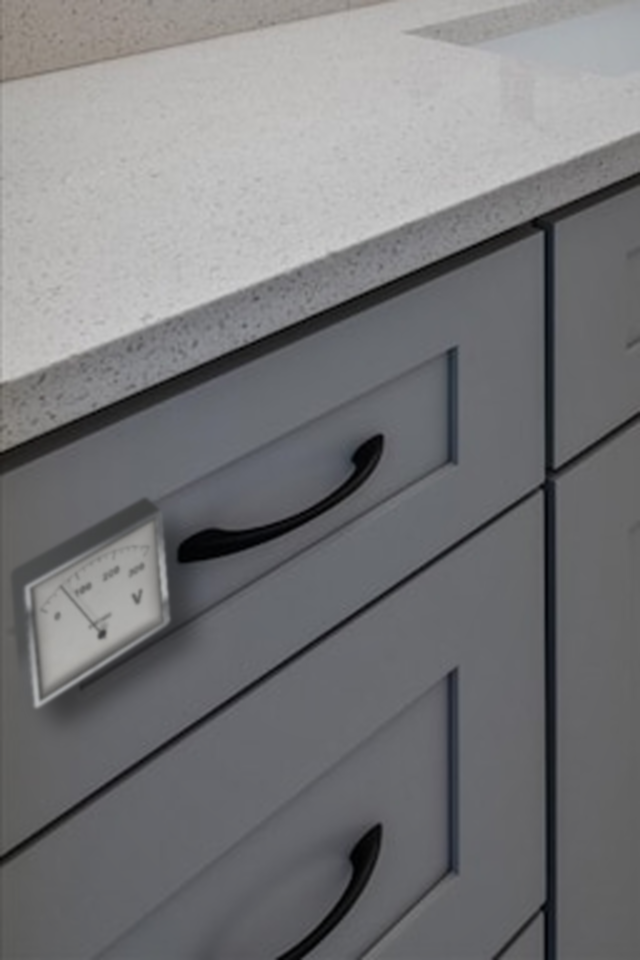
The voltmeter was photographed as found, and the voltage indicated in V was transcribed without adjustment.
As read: 60 V
